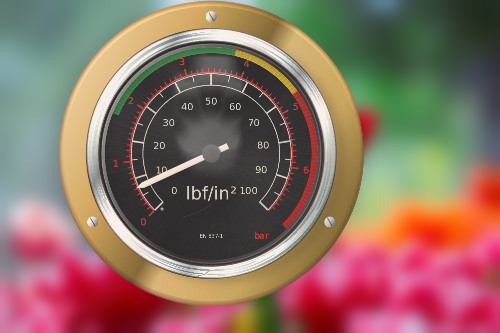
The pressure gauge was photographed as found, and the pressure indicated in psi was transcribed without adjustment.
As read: 7.5 psi
